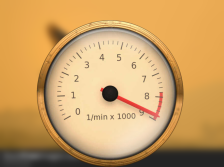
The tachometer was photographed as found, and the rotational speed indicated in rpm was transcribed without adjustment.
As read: 8800 rpm
